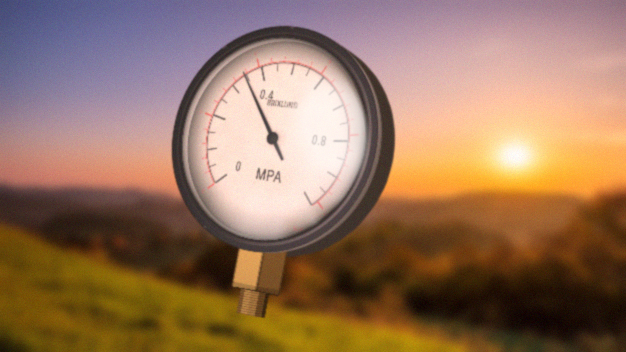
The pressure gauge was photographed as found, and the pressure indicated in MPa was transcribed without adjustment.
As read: 0.35 MPa
